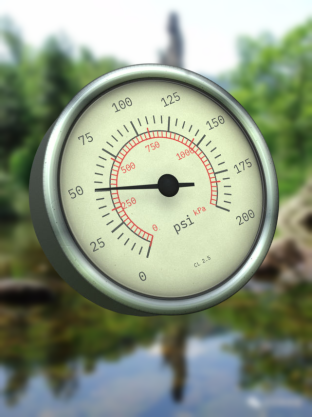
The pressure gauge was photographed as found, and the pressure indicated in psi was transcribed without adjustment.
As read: 50 psi
